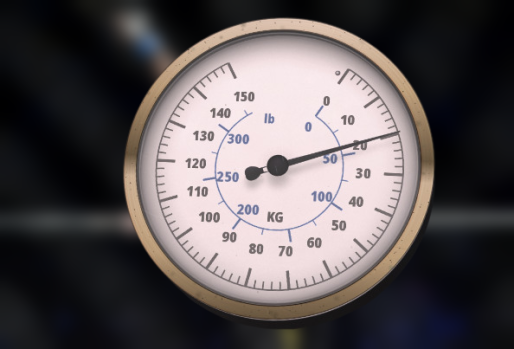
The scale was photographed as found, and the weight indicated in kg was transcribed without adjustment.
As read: 20 kg
